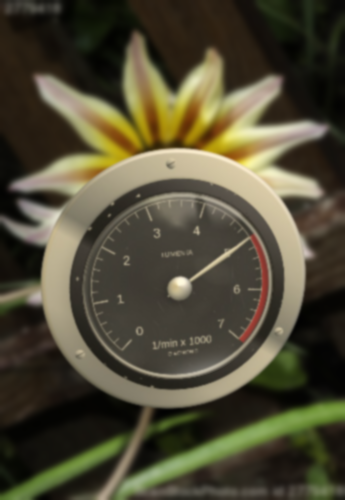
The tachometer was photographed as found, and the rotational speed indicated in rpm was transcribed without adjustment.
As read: 5000 rpm
